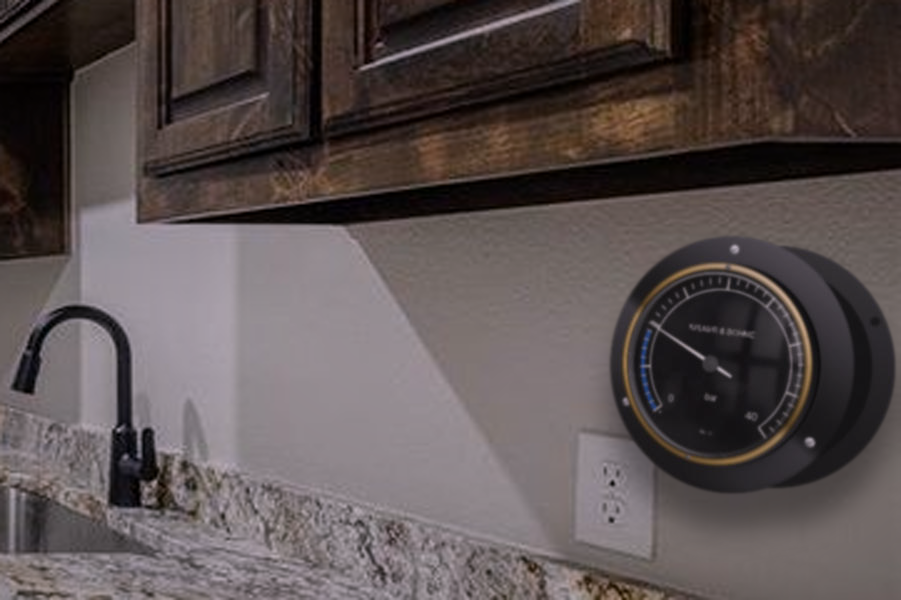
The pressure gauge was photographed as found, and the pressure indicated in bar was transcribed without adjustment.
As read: 10 bar
